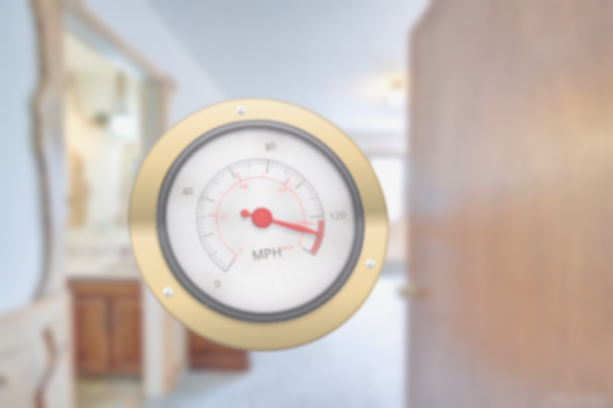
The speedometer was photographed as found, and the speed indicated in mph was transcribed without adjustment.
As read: 130 mph
